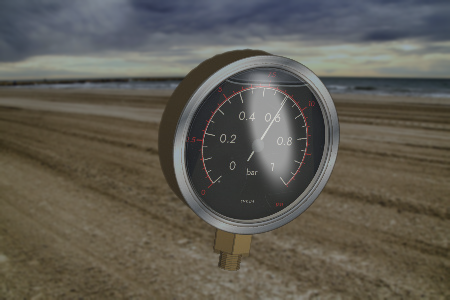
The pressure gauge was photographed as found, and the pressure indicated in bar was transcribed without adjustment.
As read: 0.6 bar
